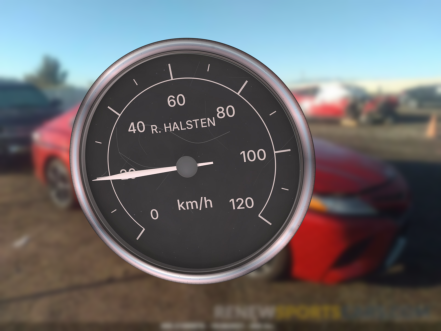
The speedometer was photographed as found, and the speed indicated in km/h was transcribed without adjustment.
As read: 20 km/h
